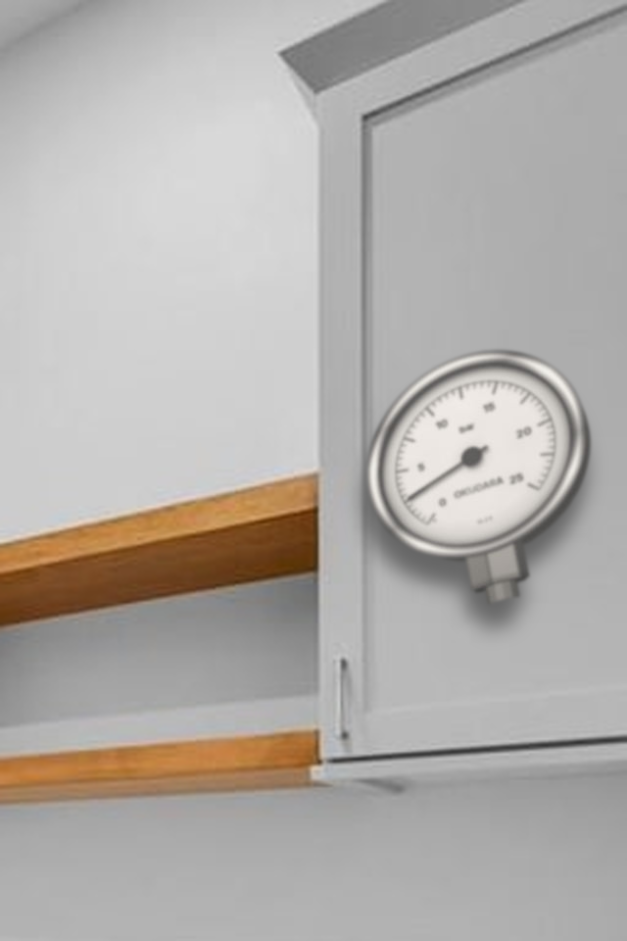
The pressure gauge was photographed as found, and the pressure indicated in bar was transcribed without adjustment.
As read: 2.5 bar
